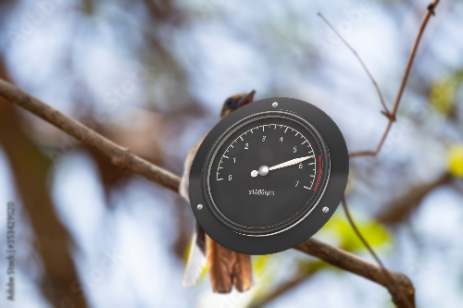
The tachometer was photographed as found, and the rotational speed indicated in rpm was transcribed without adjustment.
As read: 5750 rpm
